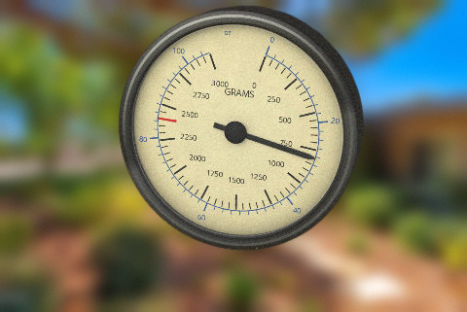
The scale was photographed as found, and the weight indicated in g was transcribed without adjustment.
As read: 800 g
